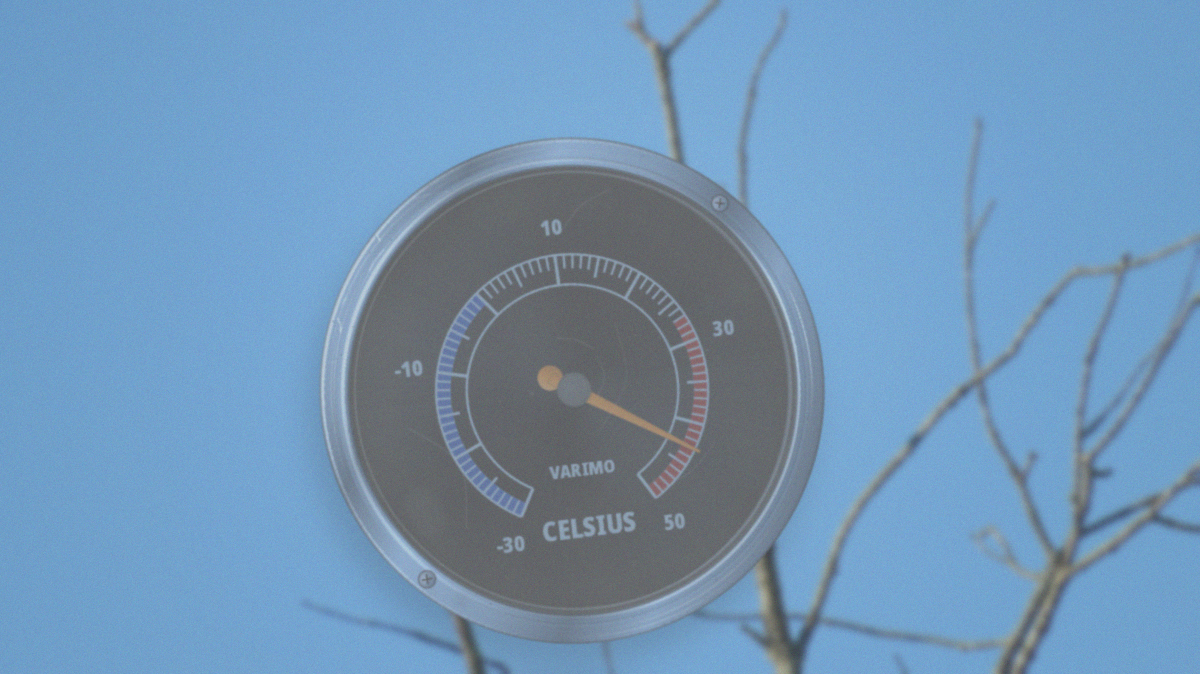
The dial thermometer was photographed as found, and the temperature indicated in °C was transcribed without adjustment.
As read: 43 °C
